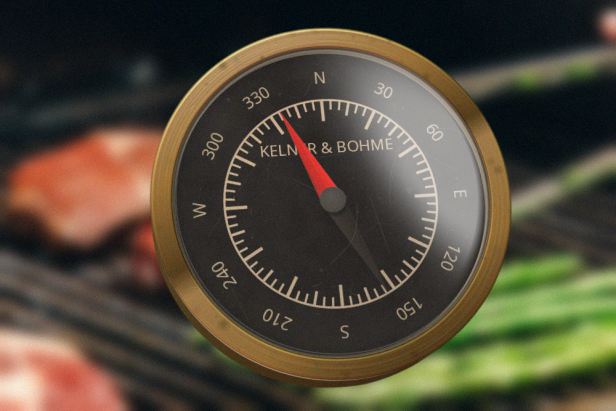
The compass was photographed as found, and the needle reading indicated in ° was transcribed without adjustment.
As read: 335 °
